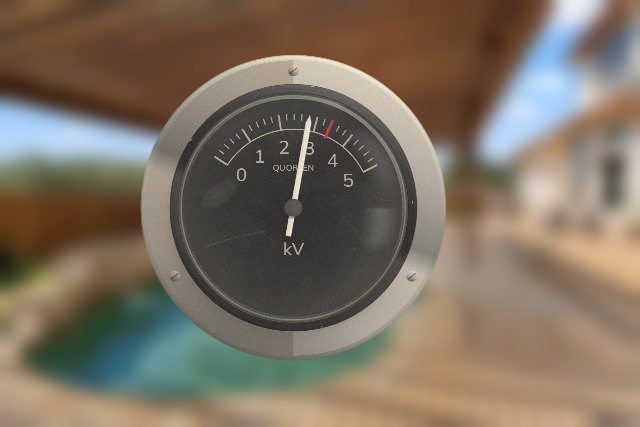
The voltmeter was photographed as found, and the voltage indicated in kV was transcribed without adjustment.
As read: 2.8 kV
